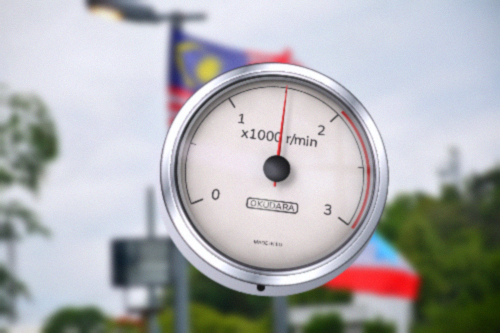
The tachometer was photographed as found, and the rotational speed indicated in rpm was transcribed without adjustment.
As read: 1500 rpm
